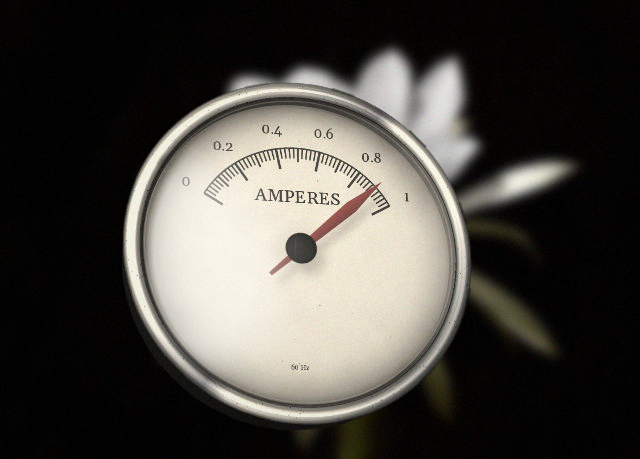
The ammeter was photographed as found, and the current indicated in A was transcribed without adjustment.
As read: 0.9 A
